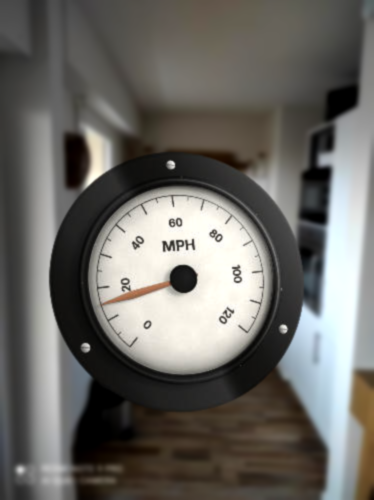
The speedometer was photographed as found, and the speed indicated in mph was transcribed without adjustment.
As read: 15 mph
